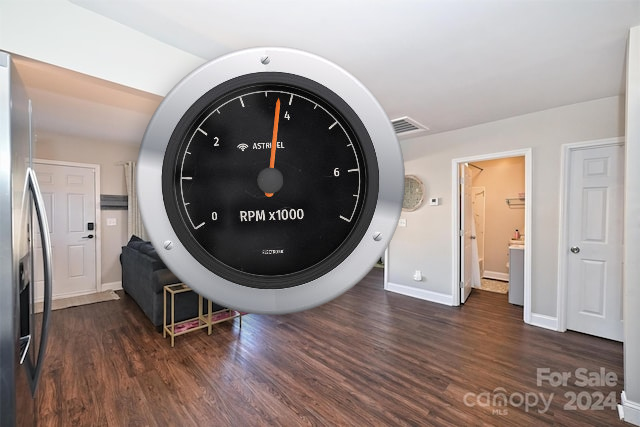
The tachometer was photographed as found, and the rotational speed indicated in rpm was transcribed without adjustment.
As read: 3750 rpm
